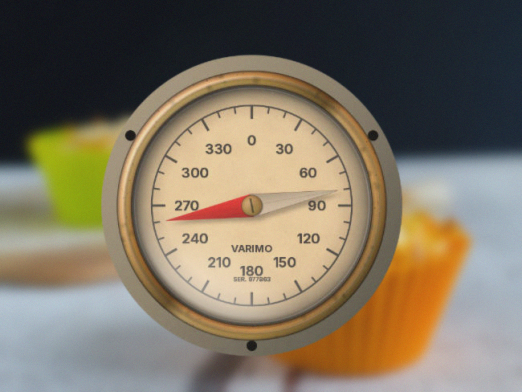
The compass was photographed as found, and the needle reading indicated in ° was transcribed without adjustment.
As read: 260 °
